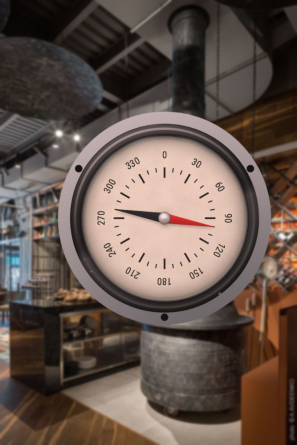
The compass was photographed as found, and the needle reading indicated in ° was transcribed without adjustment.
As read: 100 °
